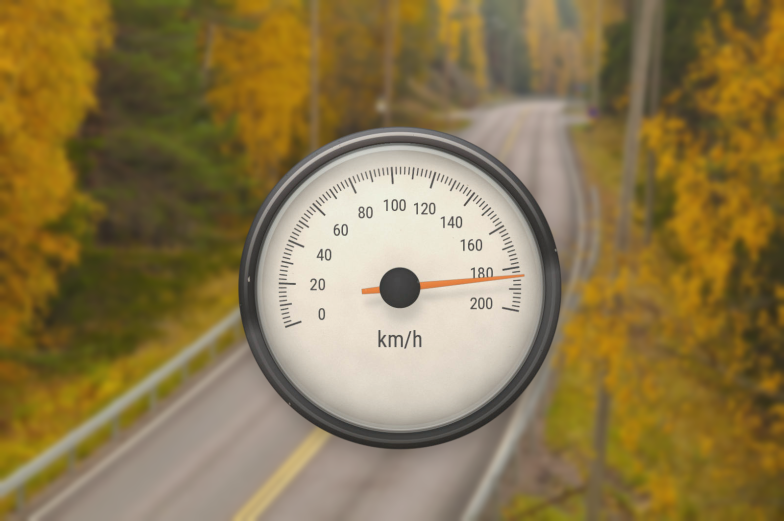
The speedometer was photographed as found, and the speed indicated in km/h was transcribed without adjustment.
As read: 184 km/h
